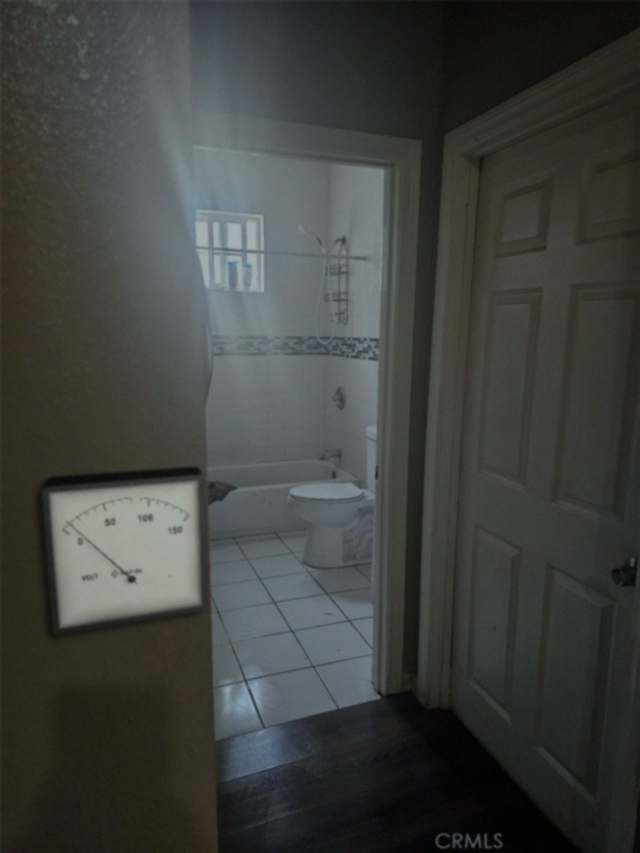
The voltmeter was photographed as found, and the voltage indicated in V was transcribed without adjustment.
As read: 10 V
